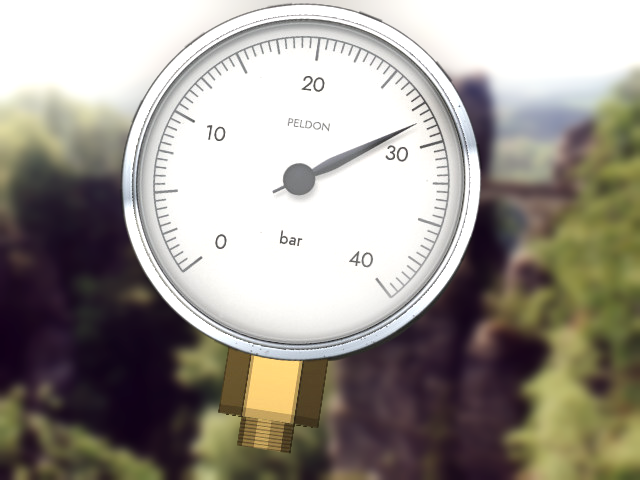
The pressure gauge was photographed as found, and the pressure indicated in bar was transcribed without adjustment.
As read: 28.5 bar
